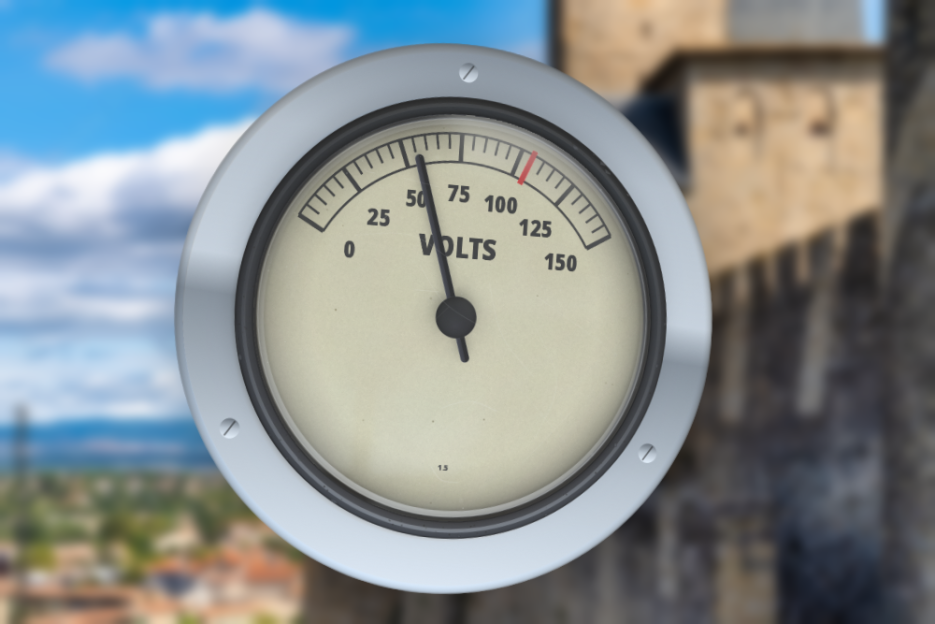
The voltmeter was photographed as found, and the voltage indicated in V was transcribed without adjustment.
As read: 55 V
